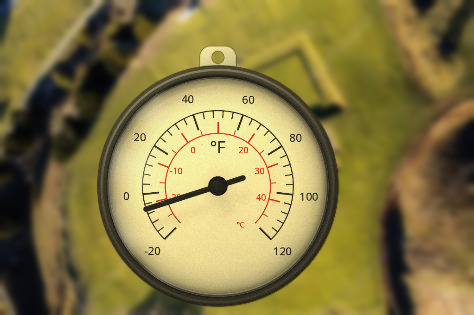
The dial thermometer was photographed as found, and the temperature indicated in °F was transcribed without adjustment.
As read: -6 °F
